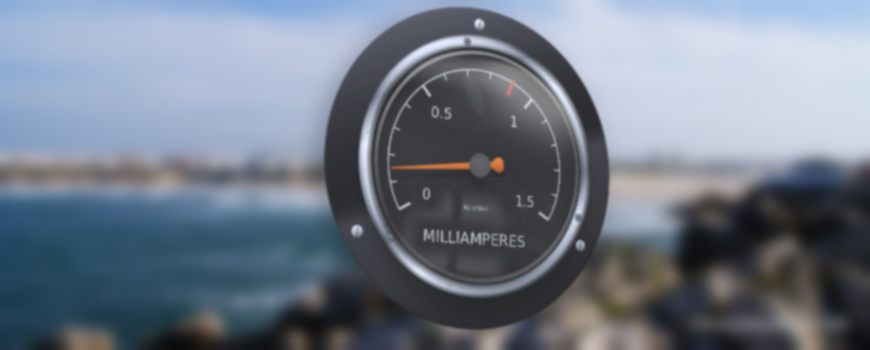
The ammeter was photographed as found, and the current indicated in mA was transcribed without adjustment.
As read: 0.15 mA
